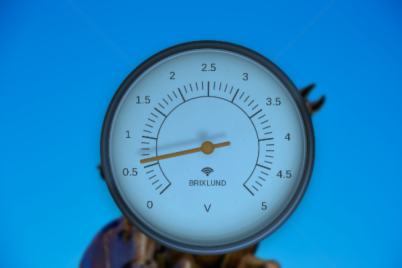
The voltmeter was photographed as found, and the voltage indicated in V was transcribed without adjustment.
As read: 0.6 V
